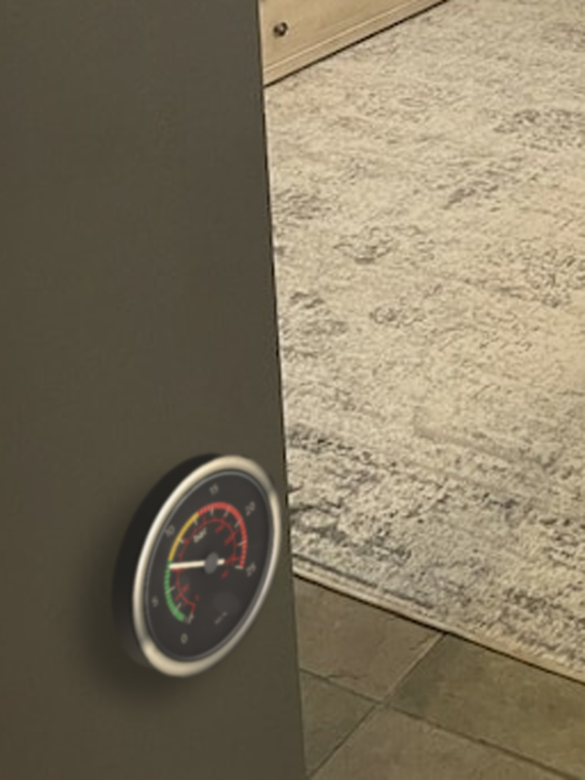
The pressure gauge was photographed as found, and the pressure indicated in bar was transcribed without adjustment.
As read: 7.5 bar
